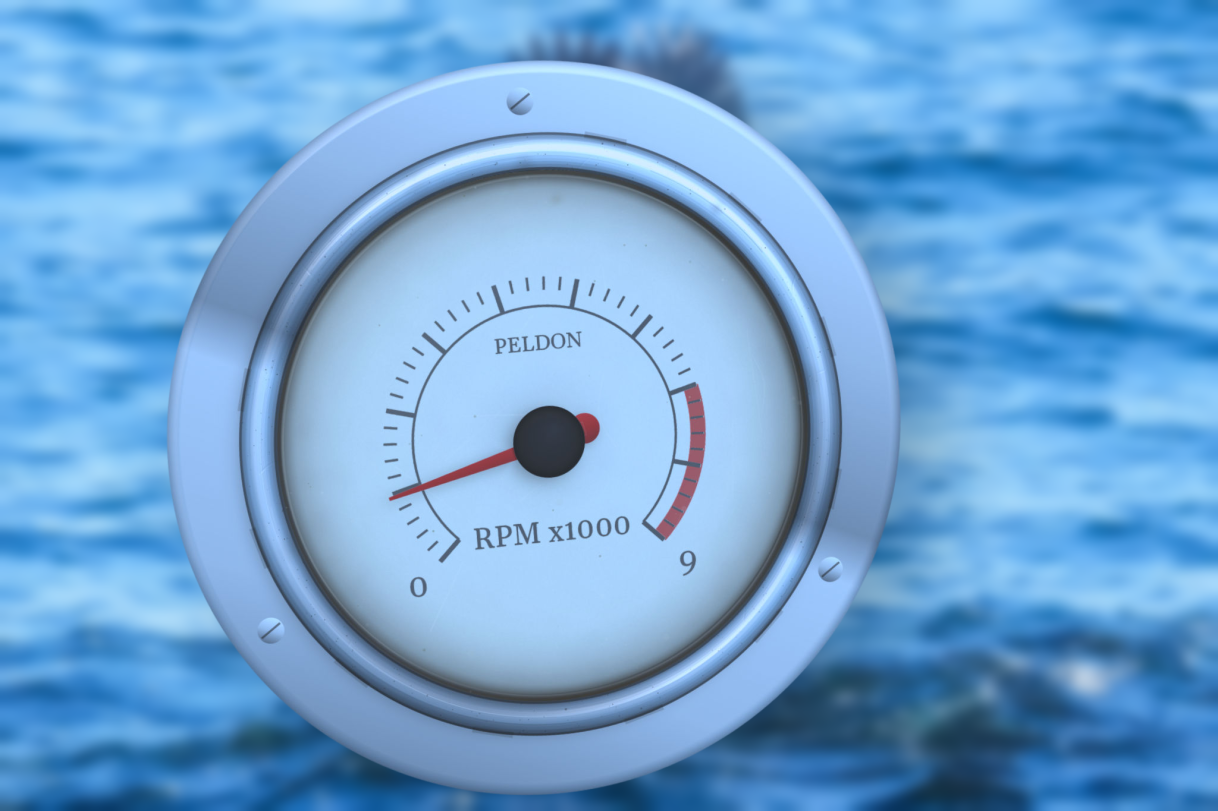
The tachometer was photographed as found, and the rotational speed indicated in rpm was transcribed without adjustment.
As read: 1000 rpm
